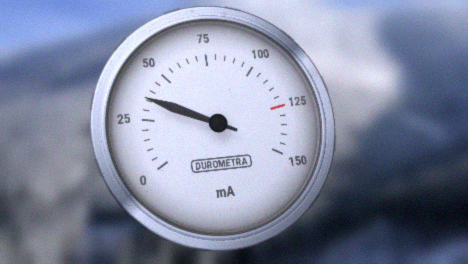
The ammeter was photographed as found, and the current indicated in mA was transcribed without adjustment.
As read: 35 mA
